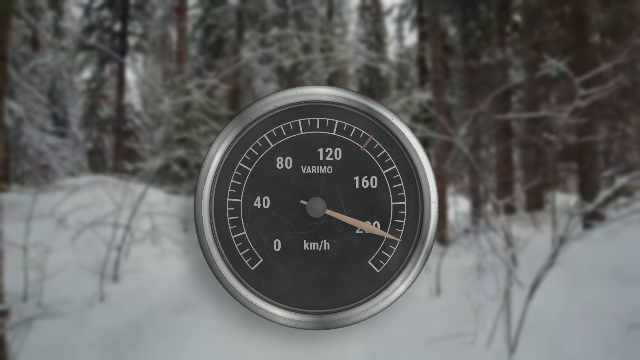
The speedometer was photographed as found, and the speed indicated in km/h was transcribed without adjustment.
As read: 200 km/h
